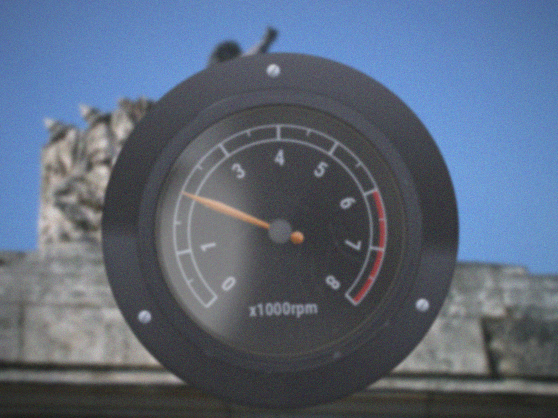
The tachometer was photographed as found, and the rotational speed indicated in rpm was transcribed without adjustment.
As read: 2000 rpm
